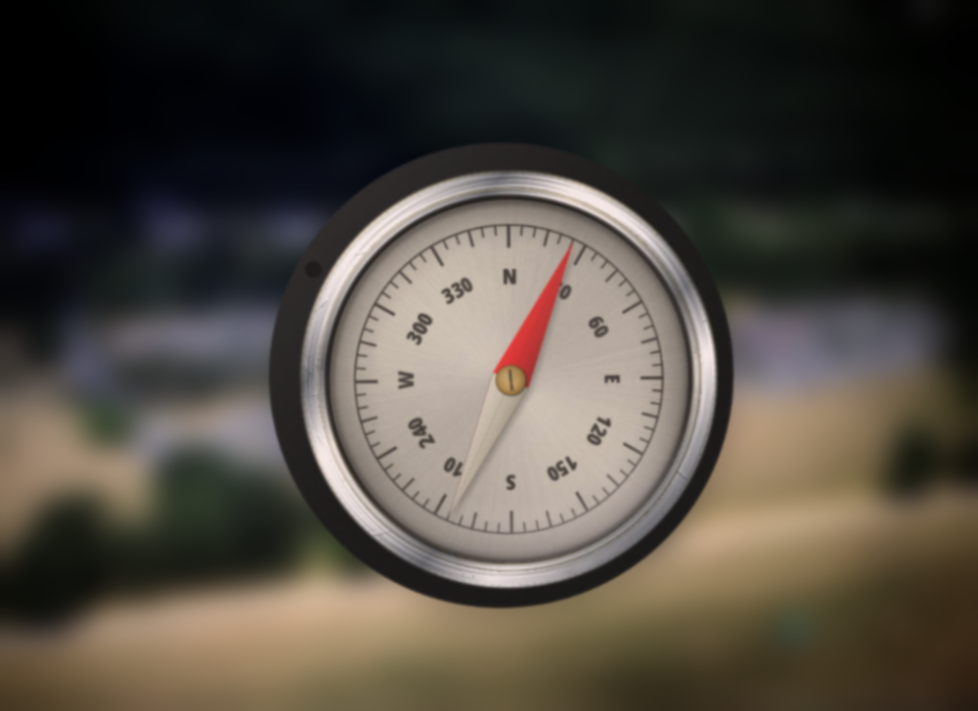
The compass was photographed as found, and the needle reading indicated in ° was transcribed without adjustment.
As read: 25 °
